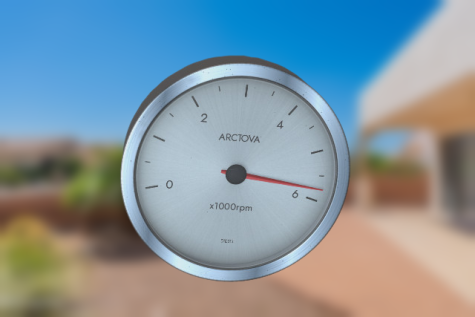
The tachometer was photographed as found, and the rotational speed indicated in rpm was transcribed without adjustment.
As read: 5750 rpm
